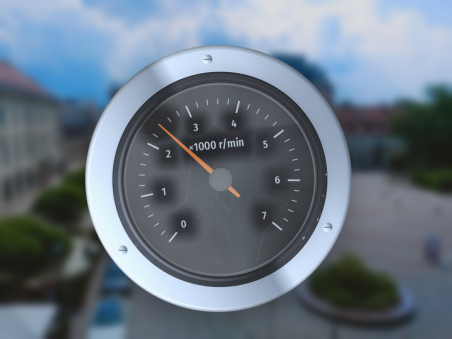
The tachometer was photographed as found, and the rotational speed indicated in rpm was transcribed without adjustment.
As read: 2400 rpm
